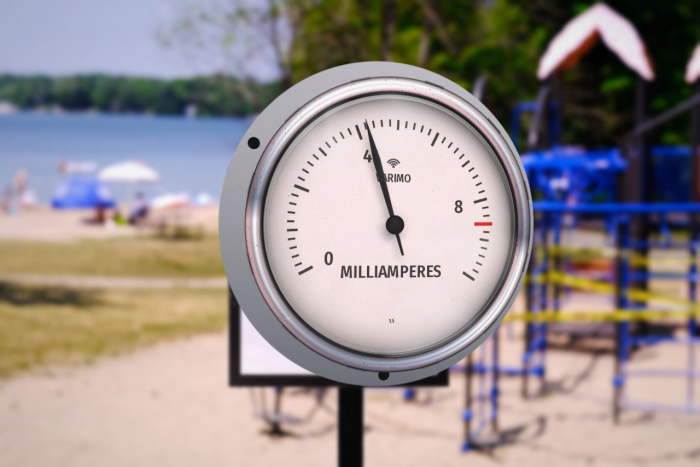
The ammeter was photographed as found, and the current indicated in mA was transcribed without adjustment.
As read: 4.2 mA
